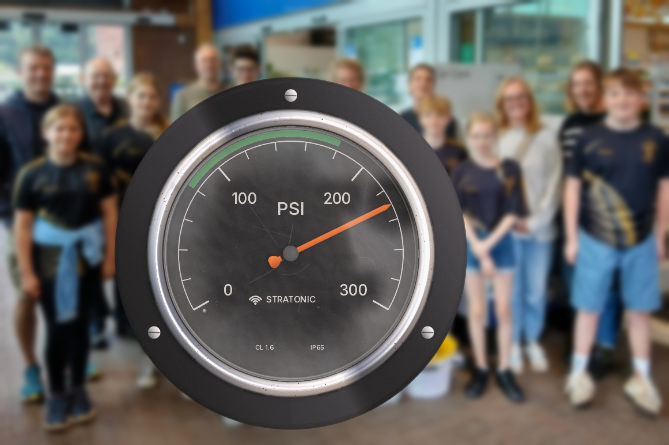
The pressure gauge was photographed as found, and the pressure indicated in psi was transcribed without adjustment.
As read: 230 psi
